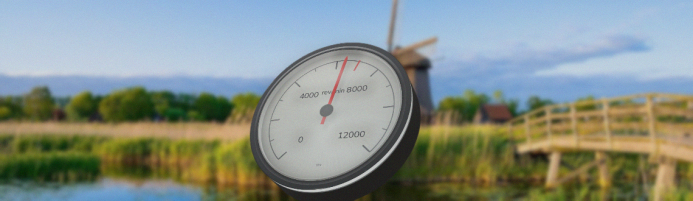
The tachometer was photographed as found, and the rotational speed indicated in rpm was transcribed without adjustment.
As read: 6500 rpm
